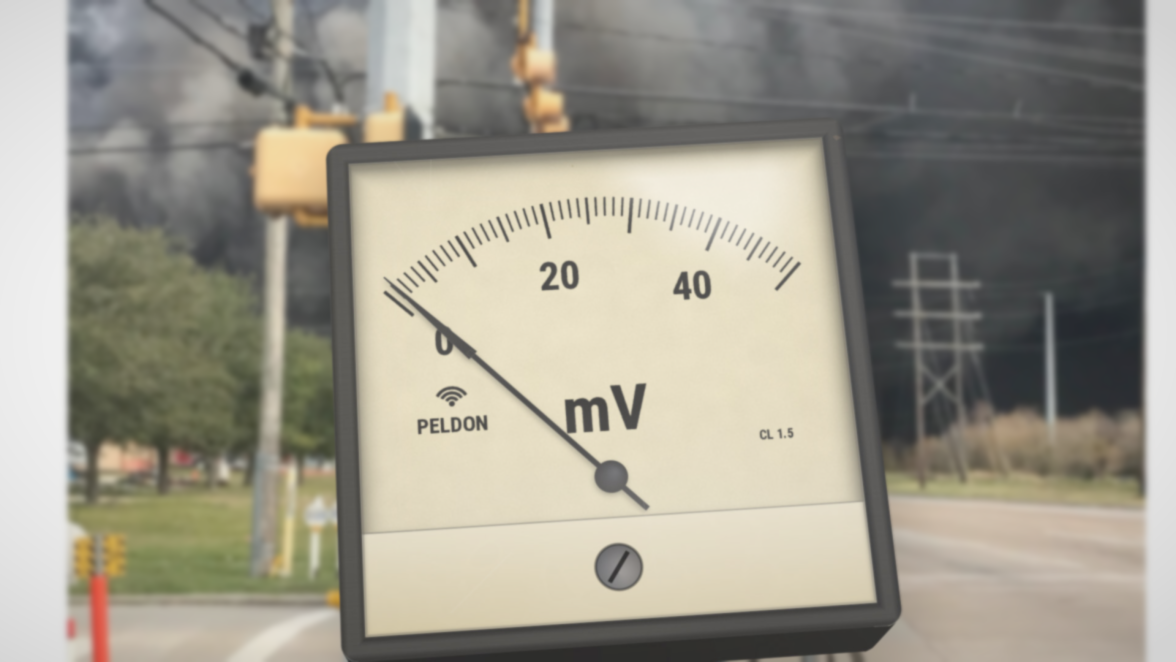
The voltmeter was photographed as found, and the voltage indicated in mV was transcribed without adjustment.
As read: 1 mV
